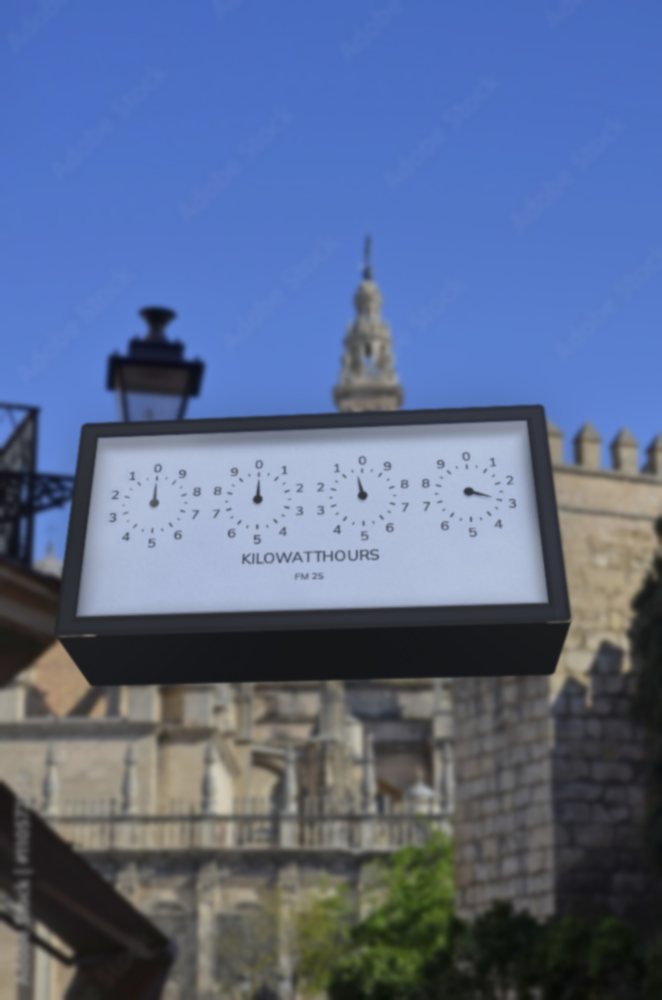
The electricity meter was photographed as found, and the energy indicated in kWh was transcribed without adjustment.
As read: 3 kWh
